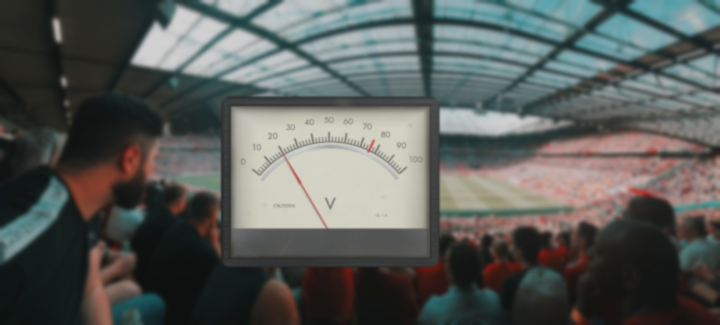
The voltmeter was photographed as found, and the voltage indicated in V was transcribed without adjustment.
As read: 20 V
